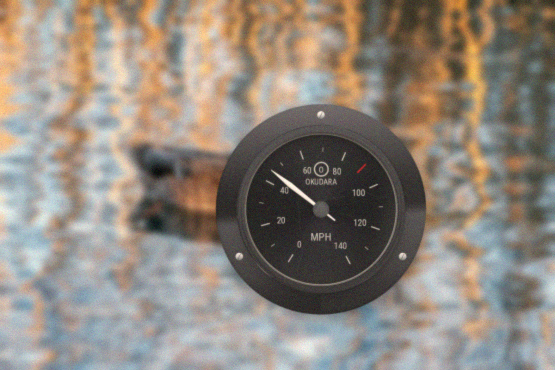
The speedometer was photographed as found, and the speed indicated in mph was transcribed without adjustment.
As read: 45 mph
